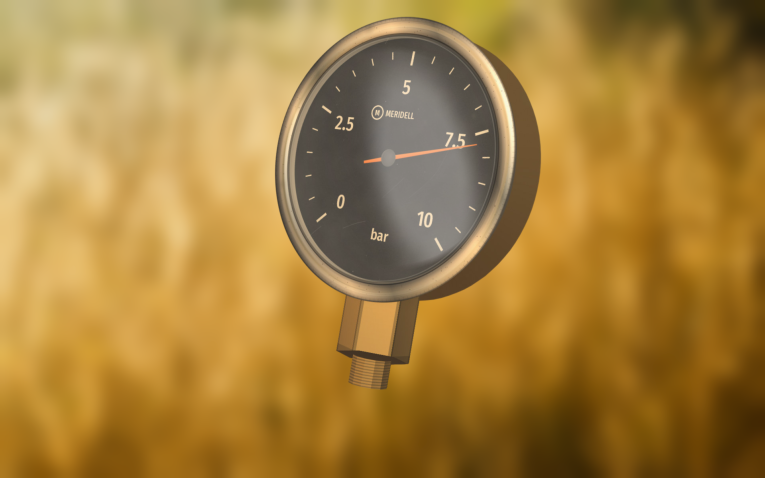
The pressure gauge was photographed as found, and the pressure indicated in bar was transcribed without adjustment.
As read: 7.75 bar
